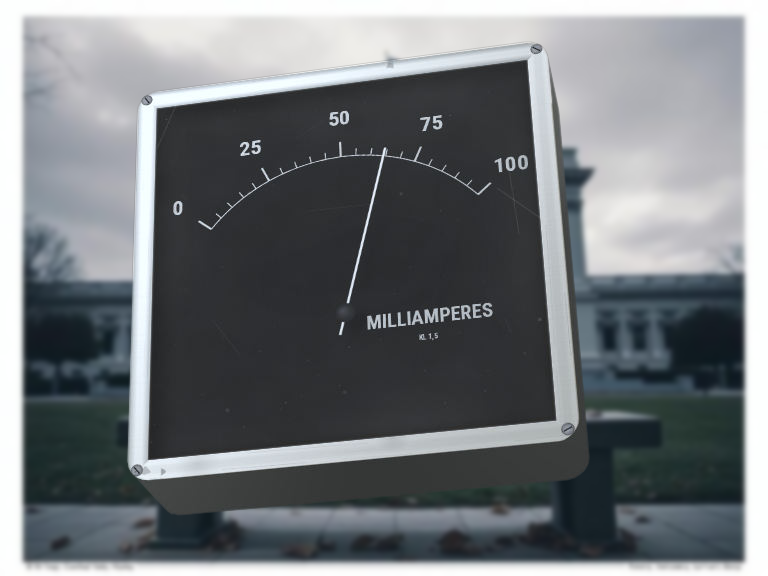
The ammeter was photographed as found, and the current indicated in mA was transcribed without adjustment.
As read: 65 mA
